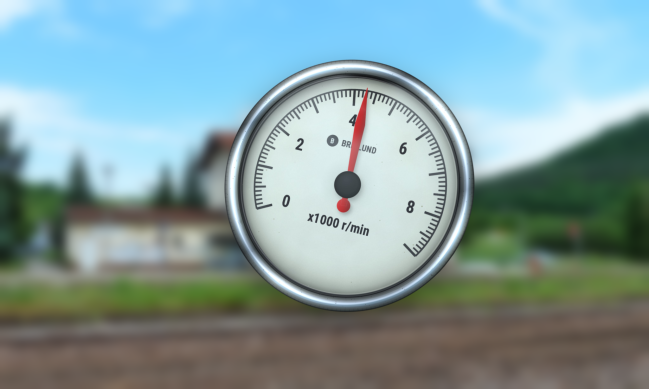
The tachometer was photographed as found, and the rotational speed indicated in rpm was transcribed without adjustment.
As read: 4300 rpm
